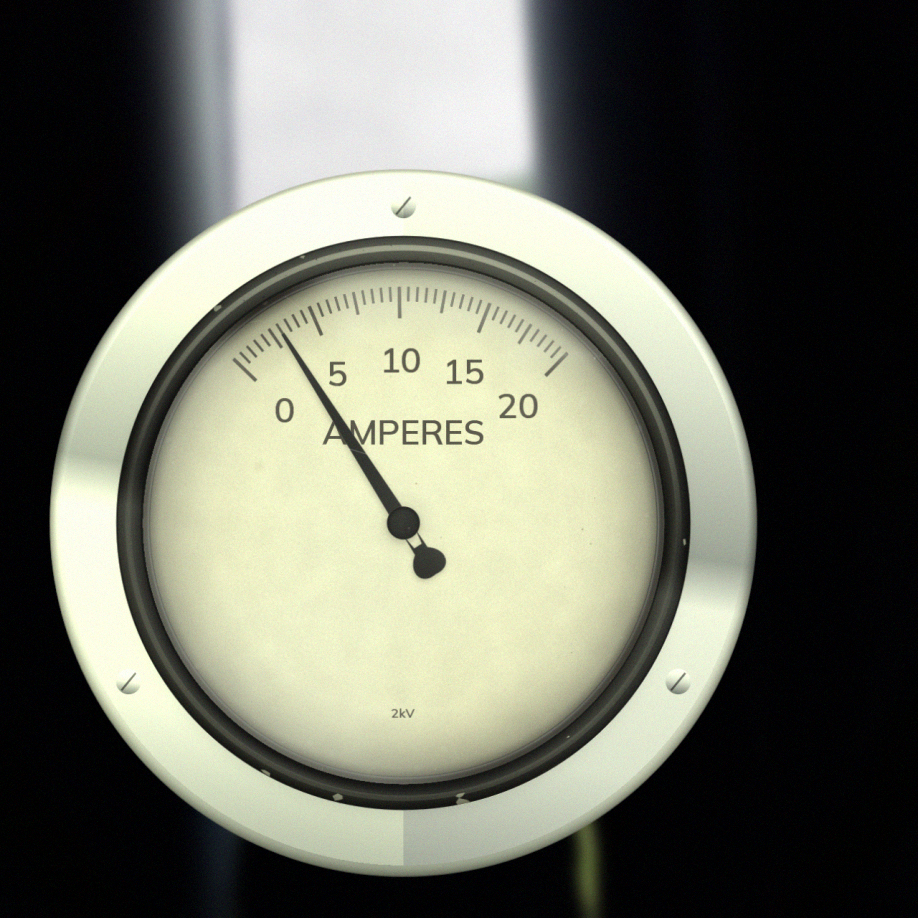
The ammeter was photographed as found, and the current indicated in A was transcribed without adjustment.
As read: 3 A
